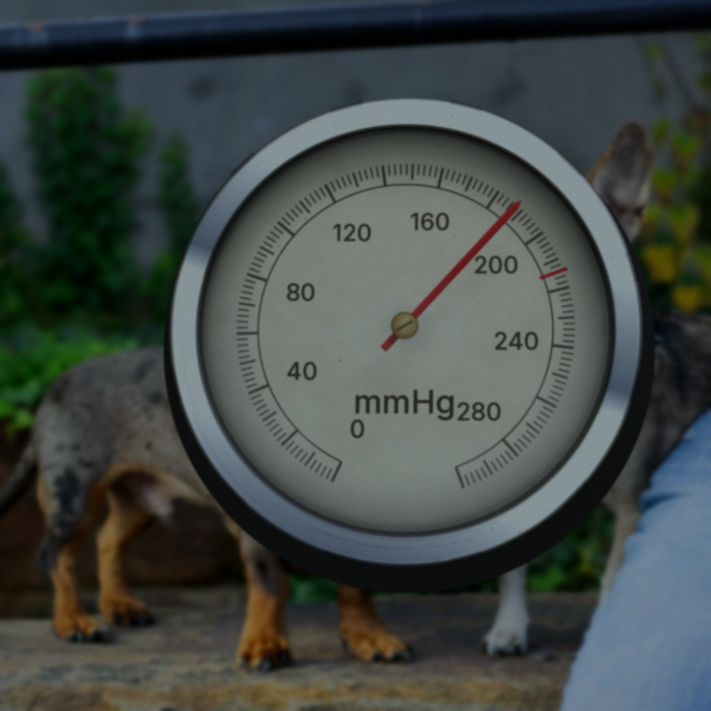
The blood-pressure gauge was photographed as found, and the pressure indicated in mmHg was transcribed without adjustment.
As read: 188 mmHg
